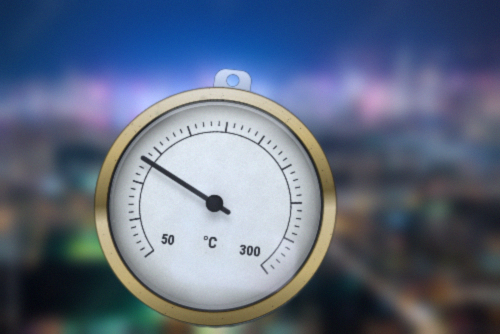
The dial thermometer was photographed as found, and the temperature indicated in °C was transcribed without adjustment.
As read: 115 °C
